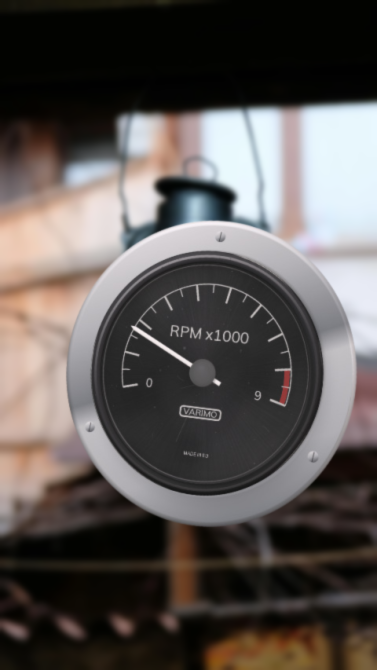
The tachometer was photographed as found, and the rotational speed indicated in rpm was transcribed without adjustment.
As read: 1750 rpm
